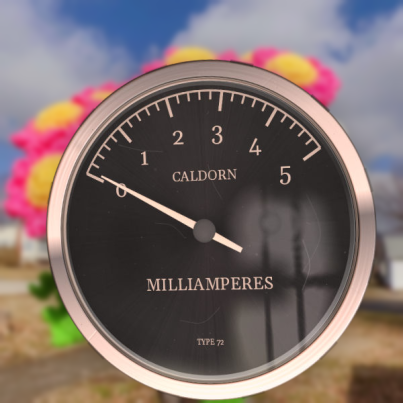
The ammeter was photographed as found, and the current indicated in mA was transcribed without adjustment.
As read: 0.1 mA
